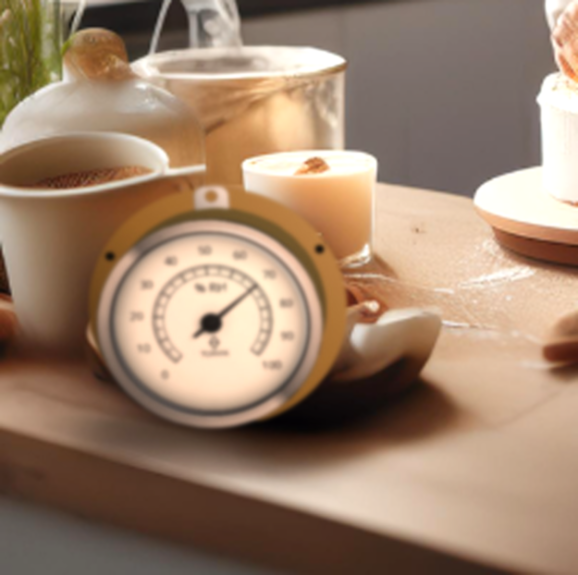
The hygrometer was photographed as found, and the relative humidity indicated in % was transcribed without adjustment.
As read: 70 %
